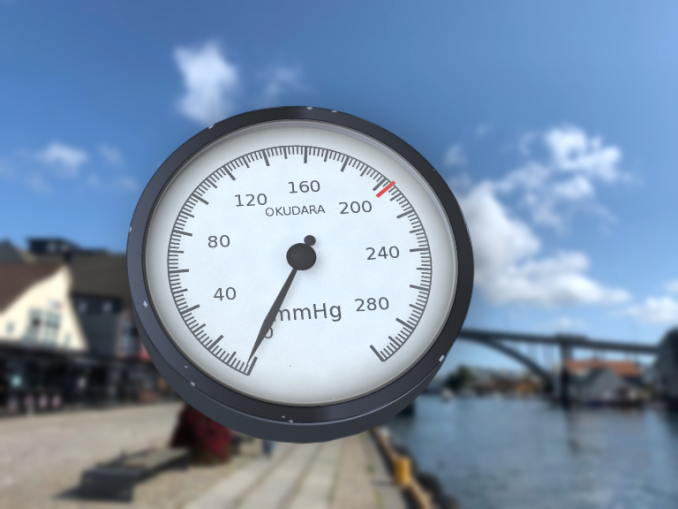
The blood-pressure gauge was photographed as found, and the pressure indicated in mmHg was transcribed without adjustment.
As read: 2 mmHg
